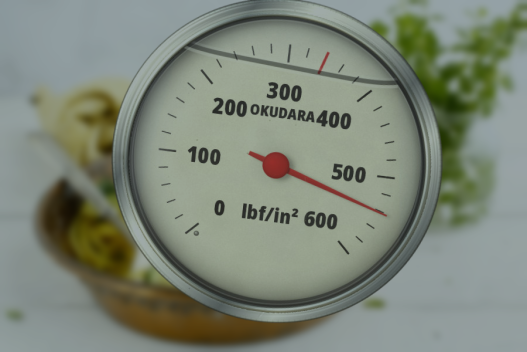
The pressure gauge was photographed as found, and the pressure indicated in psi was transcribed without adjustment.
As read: 540 psi
